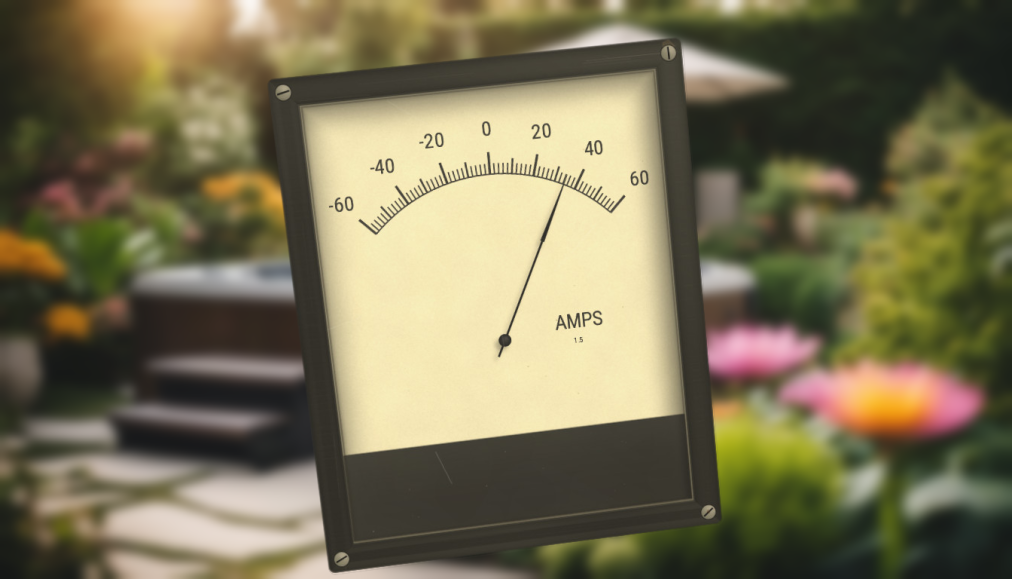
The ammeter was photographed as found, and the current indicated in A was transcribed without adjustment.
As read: 34 A
